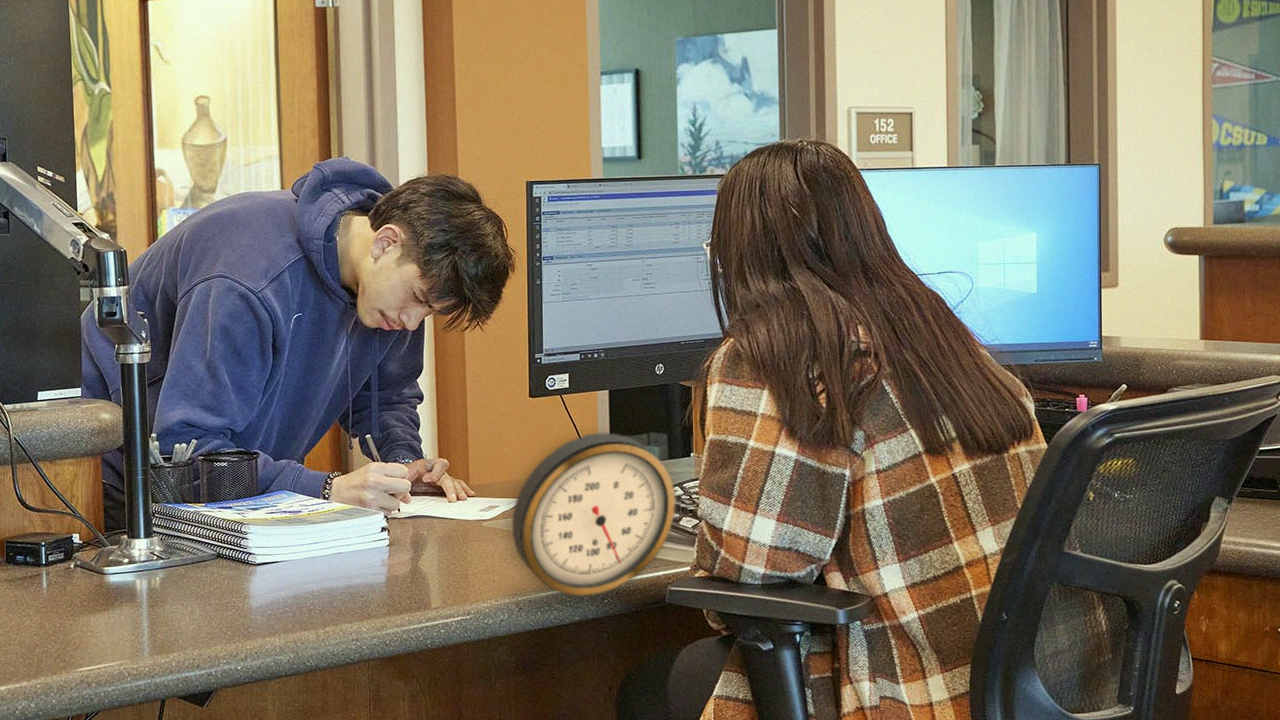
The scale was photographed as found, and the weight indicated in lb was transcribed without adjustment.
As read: 80 lb
